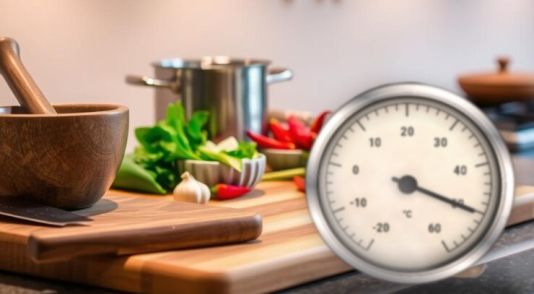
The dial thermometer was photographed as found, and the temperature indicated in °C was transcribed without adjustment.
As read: 50 °C
